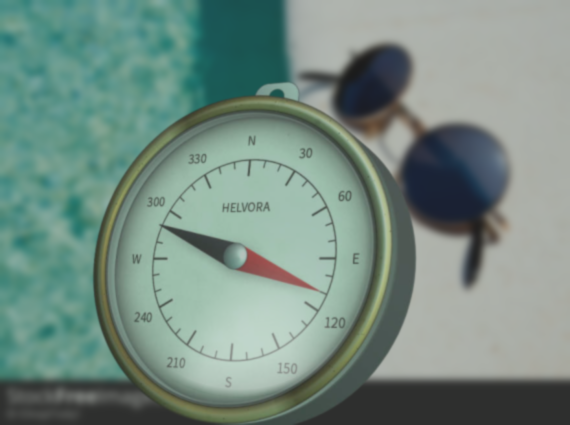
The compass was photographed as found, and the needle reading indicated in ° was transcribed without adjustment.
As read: 110 °
